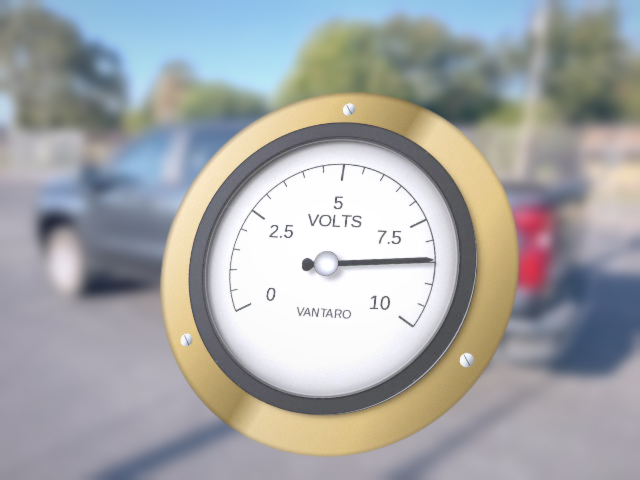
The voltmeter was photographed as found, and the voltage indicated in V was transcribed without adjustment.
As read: 8.5 V
